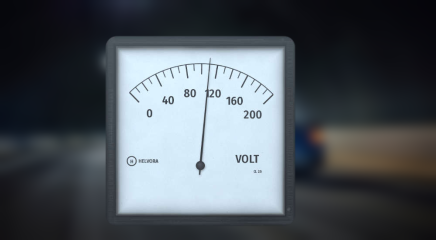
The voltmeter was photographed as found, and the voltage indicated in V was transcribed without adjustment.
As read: 110 V
